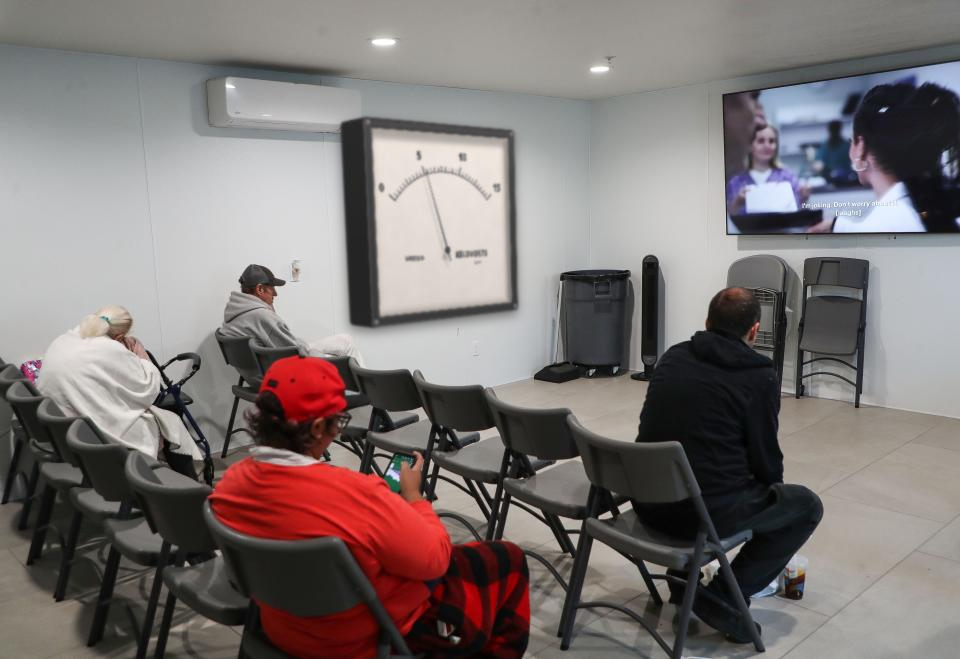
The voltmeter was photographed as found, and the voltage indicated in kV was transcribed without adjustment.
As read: 5 kV
